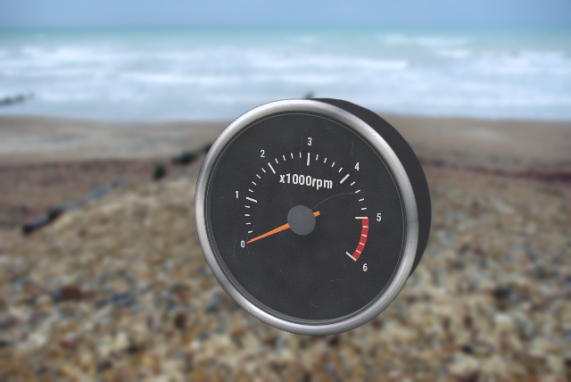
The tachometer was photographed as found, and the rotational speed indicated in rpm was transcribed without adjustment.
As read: 0 rpm
